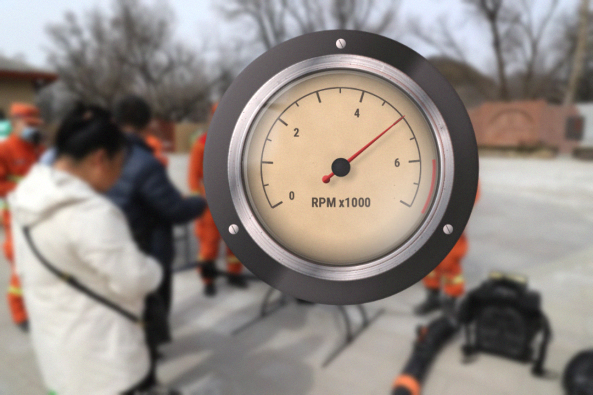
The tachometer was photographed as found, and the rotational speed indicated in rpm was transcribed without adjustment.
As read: 5000 rpm
